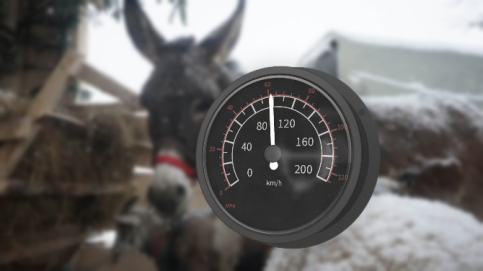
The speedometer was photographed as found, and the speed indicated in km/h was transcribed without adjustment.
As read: 100 km/h
